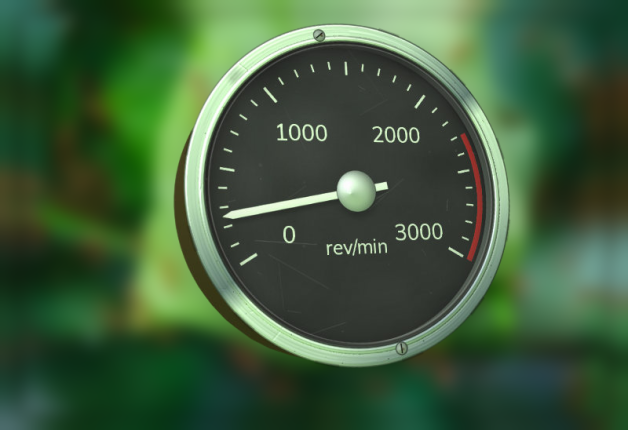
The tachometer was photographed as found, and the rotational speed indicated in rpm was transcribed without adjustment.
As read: 250 rpm
